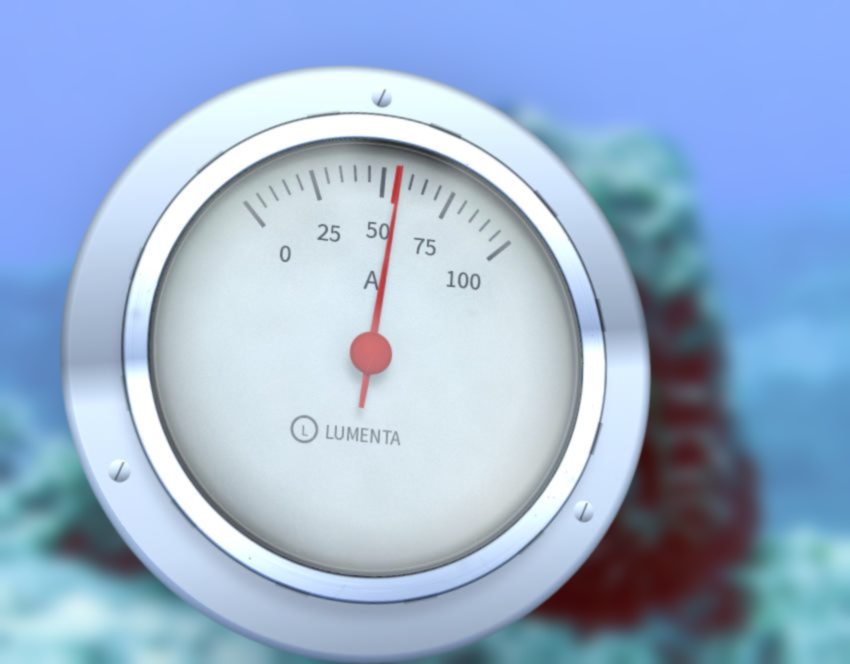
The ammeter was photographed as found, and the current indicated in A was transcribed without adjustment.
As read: 55 A
